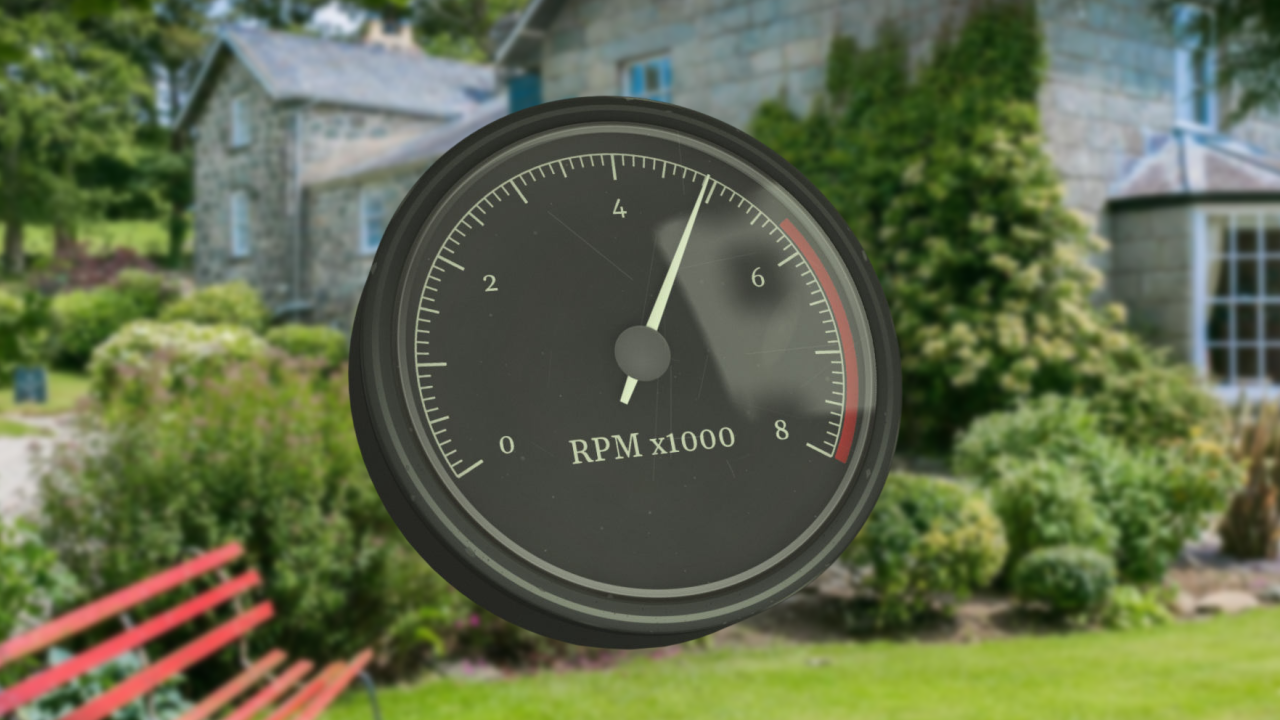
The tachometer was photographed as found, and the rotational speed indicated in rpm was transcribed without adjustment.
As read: 4900 rpm
